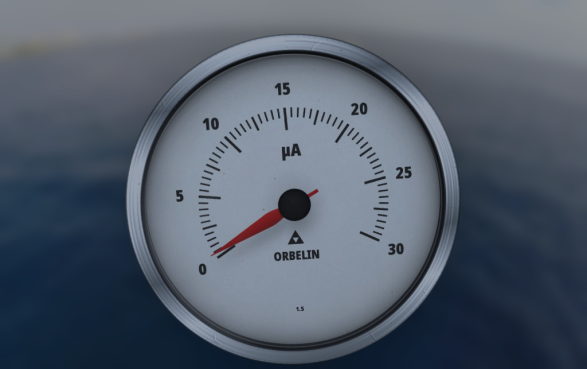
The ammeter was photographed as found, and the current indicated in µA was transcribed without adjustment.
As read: 0.5 µA
